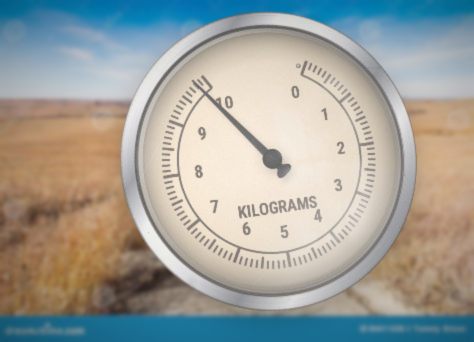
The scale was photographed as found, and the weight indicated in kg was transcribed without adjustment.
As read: 9.8 kg
